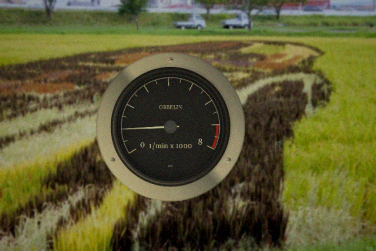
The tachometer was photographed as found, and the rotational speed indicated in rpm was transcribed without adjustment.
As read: 1000 rpm
